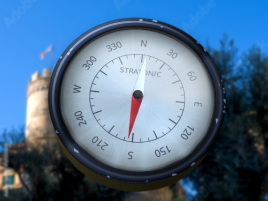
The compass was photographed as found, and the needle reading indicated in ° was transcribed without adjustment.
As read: 185 °
